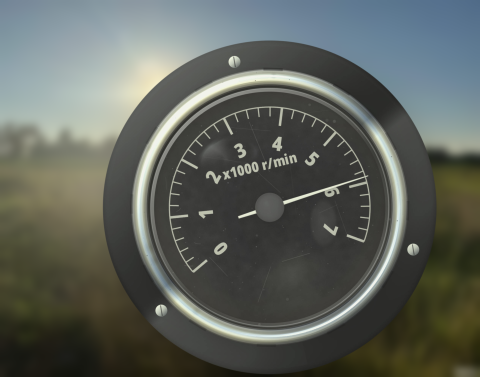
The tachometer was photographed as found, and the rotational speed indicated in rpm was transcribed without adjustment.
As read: 5900 rpm
